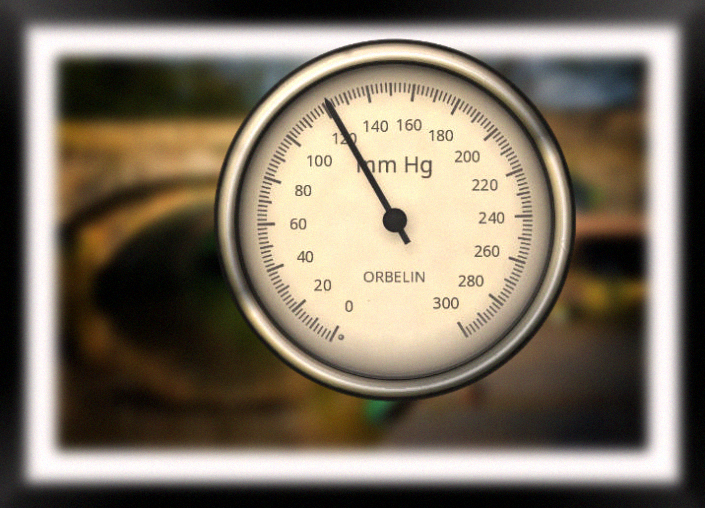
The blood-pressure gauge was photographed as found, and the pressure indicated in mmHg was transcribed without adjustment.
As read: 122 mmHg
